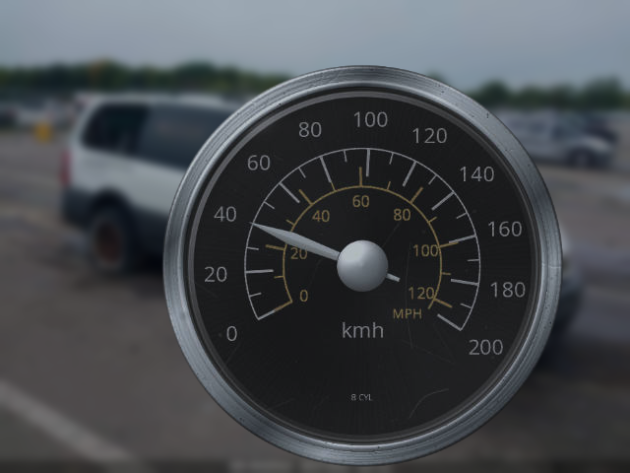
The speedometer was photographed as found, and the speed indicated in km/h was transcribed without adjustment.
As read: 40 km/h
